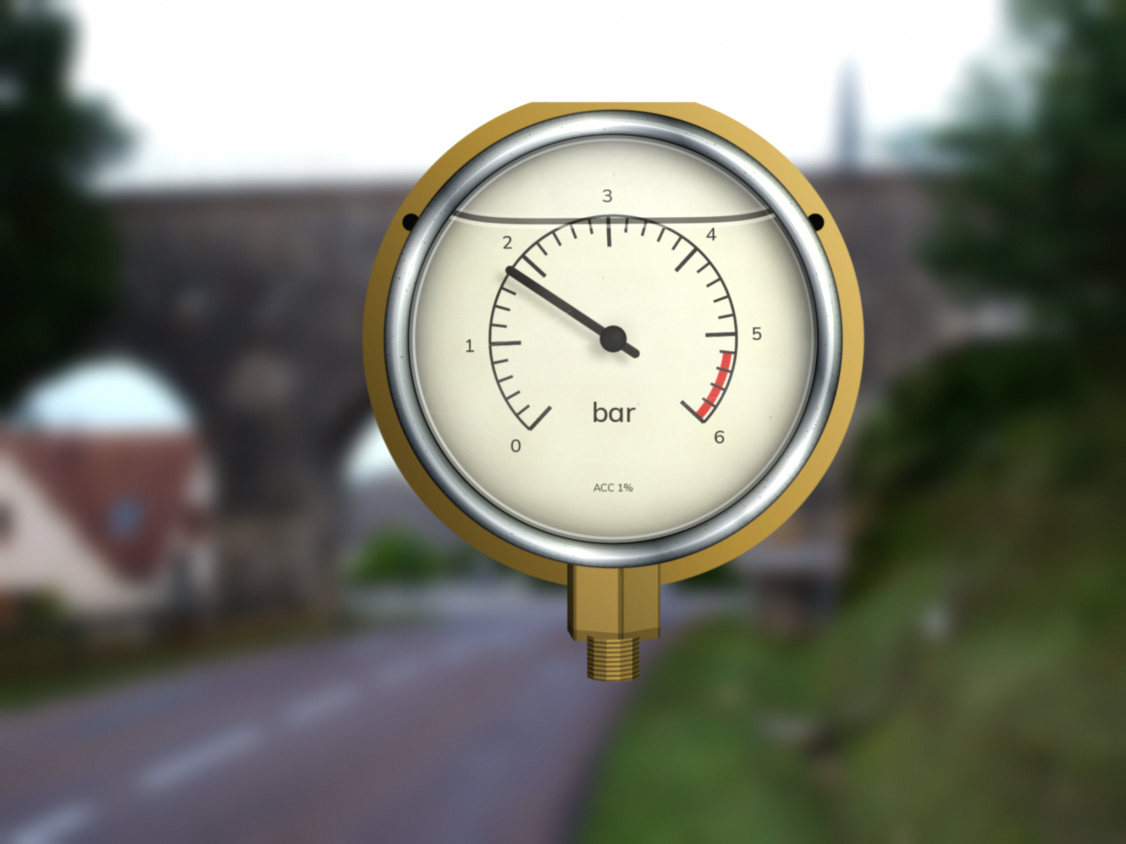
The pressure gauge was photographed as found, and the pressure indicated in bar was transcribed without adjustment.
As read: 1.8 bar
